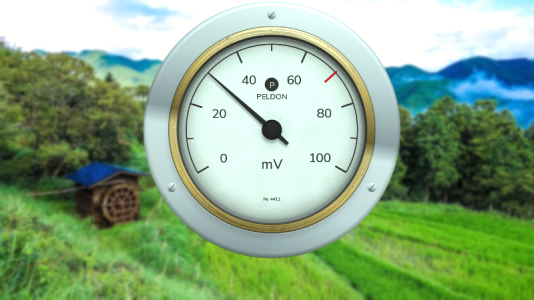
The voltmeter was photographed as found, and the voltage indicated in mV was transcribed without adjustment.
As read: 30 mV
